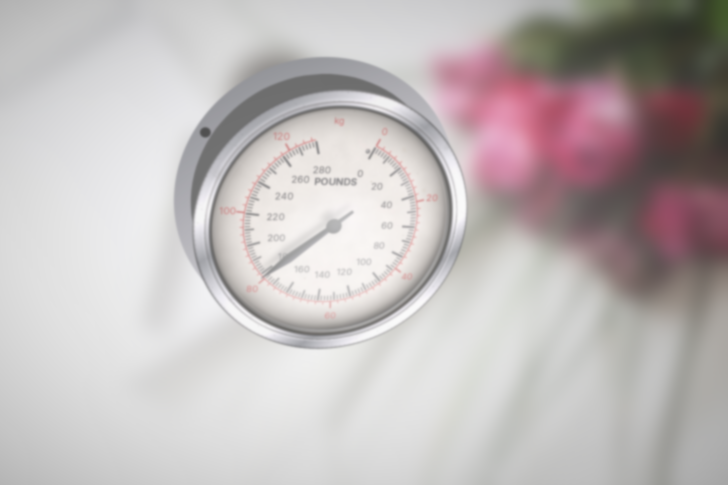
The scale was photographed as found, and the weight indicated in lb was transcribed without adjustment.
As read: 180 lb
